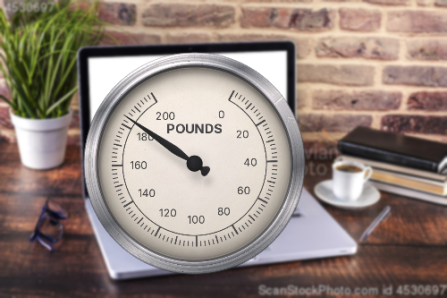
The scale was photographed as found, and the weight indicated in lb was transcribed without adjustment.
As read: 184 lb
